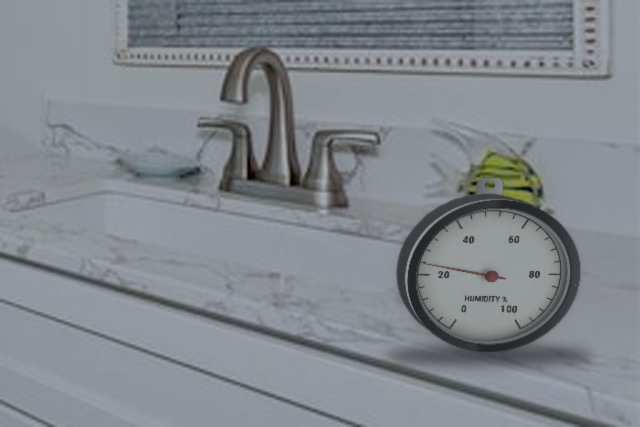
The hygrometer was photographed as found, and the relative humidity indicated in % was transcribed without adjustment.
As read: 24 %
